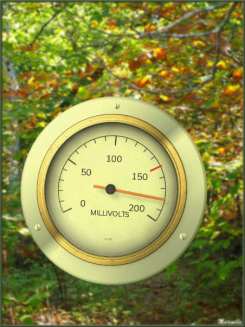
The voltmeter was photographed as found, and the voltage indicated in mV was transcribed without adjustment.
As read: 180 mV
